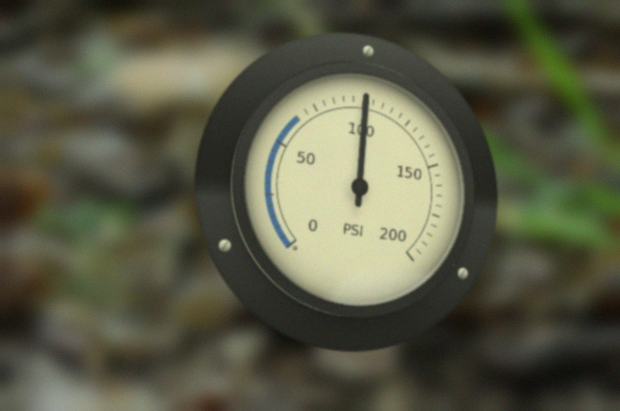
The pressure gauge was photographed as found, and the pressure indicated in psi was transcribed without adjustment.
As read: 100 psi
